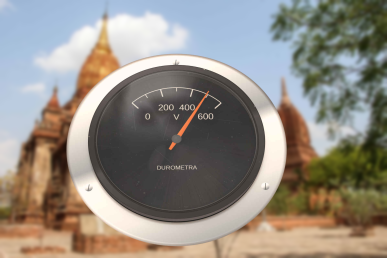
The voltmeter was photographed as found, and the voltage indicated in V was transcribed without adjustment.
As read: 500 V
